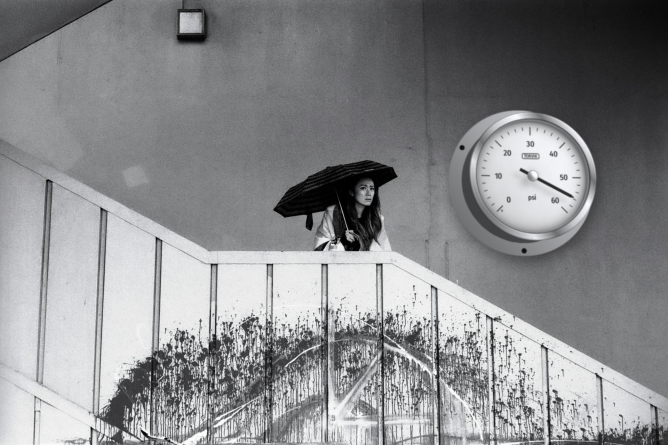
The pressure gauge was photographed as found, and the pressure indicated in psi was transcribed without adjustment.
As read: 56 psi
